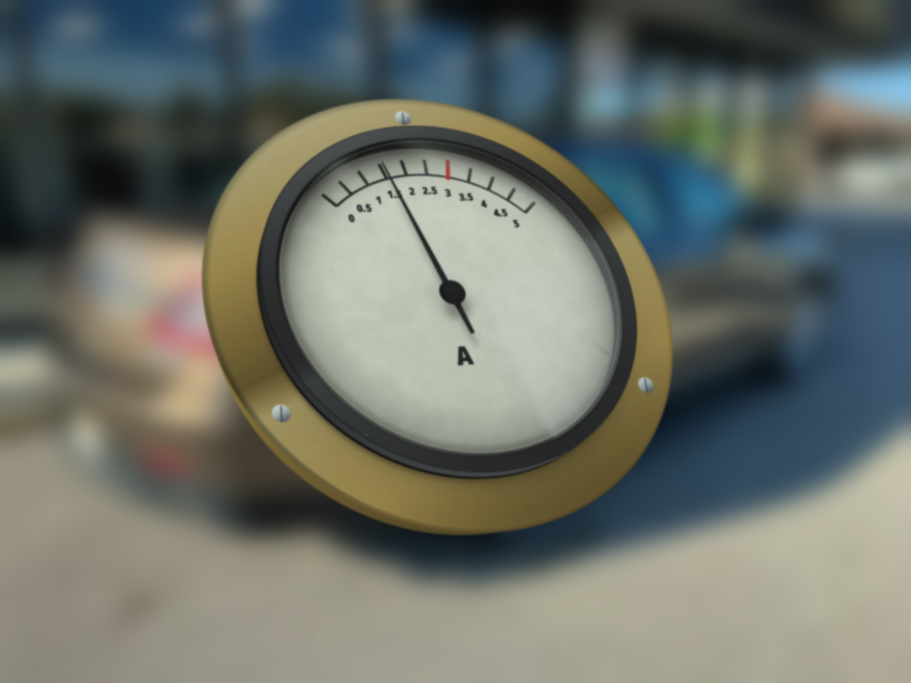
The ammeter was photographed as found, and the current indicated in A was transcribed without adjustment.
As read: 1.5 A
